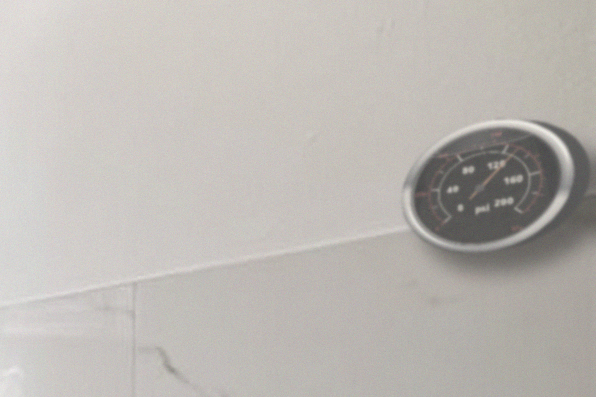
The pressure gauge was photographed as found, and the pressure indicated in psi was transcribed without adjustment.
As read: 130 psi
